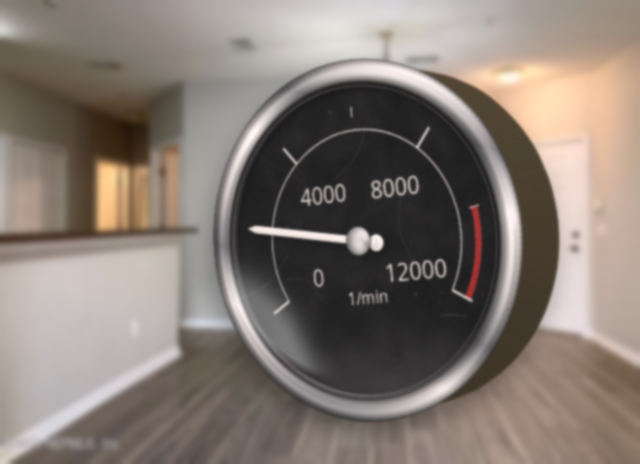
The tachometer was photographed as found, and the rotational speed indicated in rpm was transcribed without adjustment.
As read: 2000 rpm
